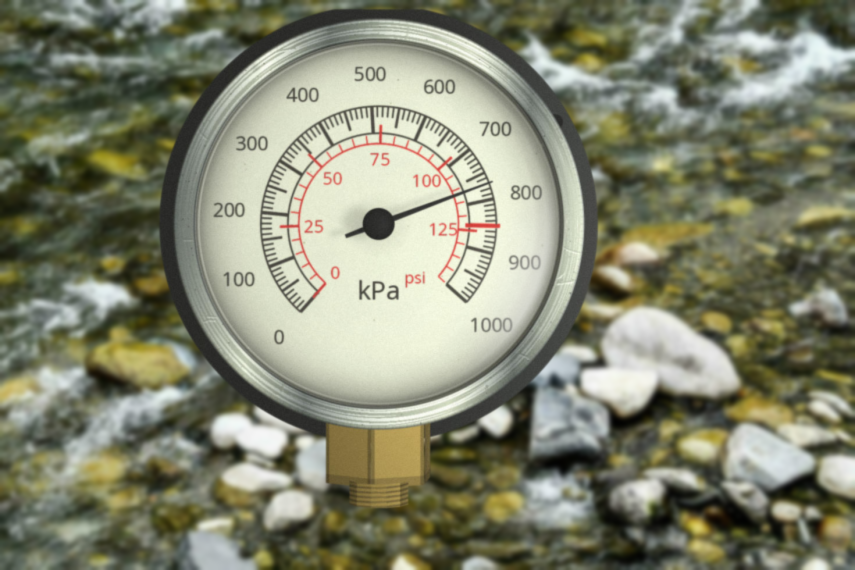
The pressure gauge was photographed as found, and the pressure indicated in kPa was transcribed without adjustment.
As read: 770 kPa
